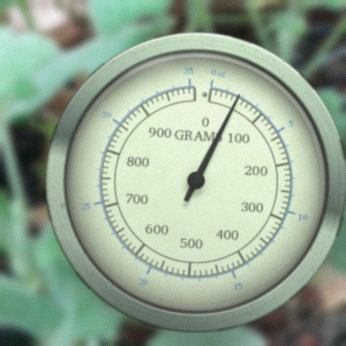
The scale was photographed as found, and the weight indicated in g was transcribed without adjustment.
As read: 50 g
